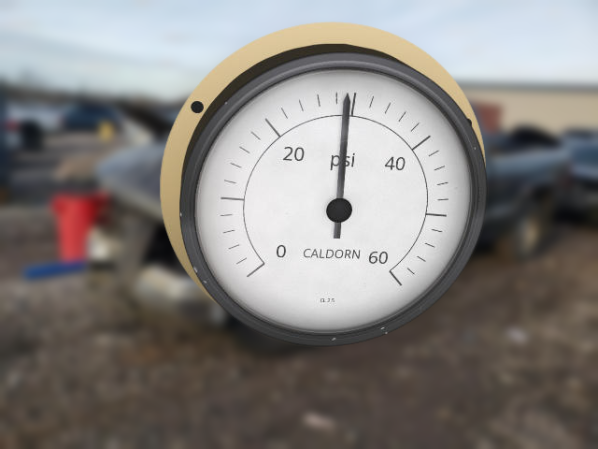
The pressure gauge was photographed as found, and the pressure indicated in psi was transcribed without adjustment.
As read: 29 psi
